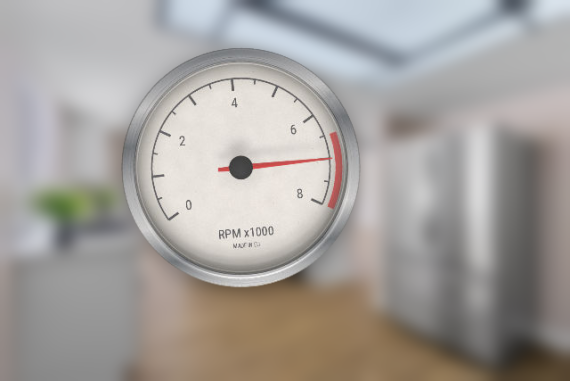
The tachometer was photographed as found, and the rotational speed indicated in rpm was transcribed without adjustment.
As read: 7000 rpm
